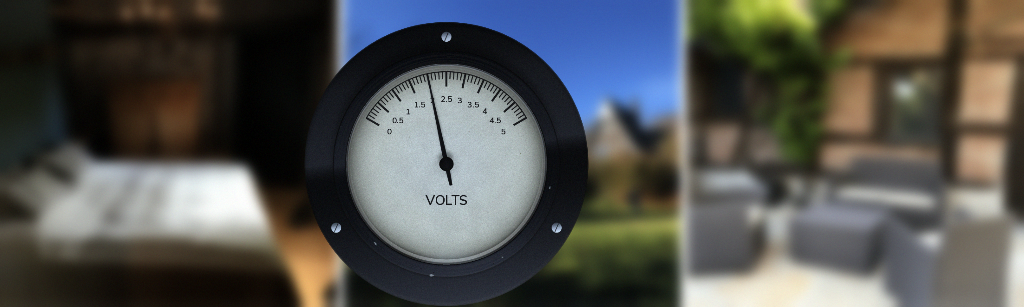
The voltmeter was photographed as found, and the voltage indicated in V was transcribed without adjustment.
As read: 2 V
